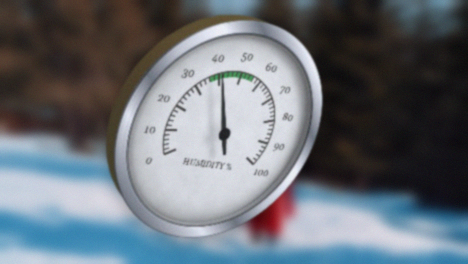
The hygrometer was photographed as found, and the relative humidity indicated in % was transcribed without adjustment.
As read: 40 %
